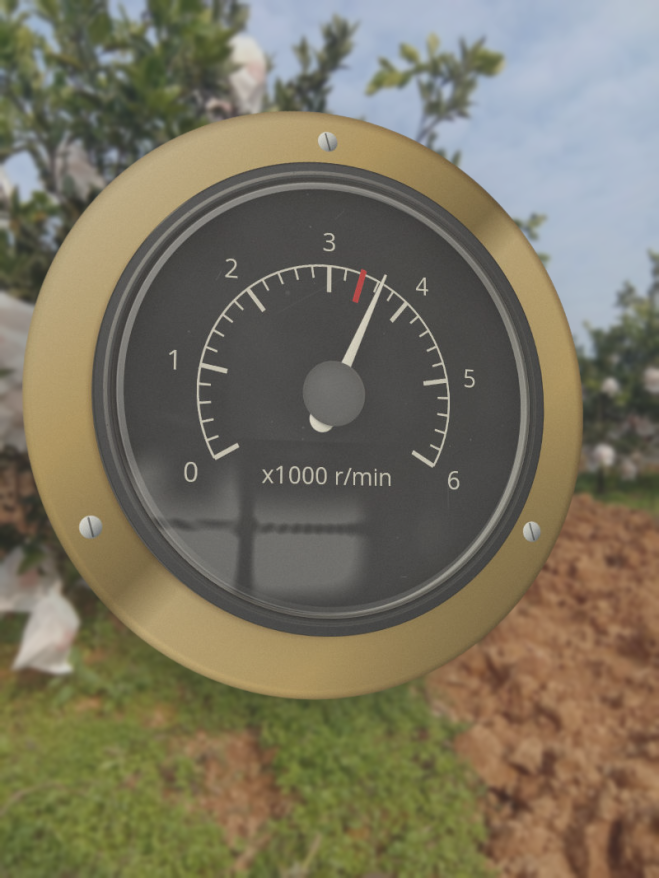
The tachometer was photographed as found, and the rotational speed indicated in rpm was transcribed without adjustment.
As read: 3600 rpm
